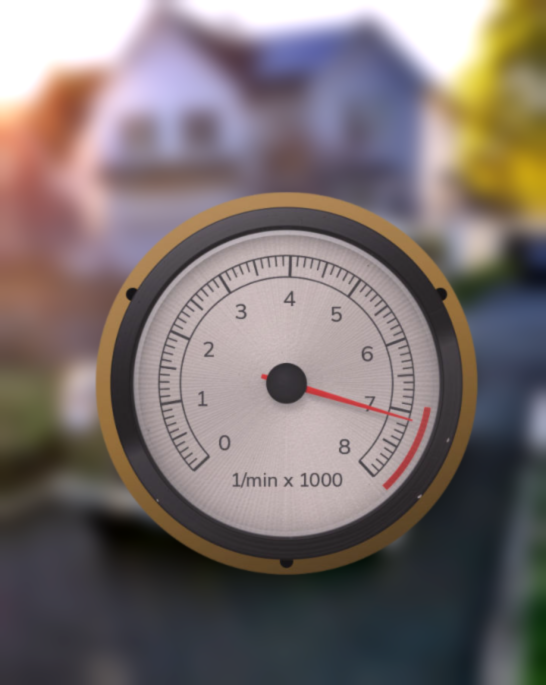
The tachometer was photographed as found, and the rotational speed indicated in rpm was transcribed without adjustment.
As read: 7100 rpm
